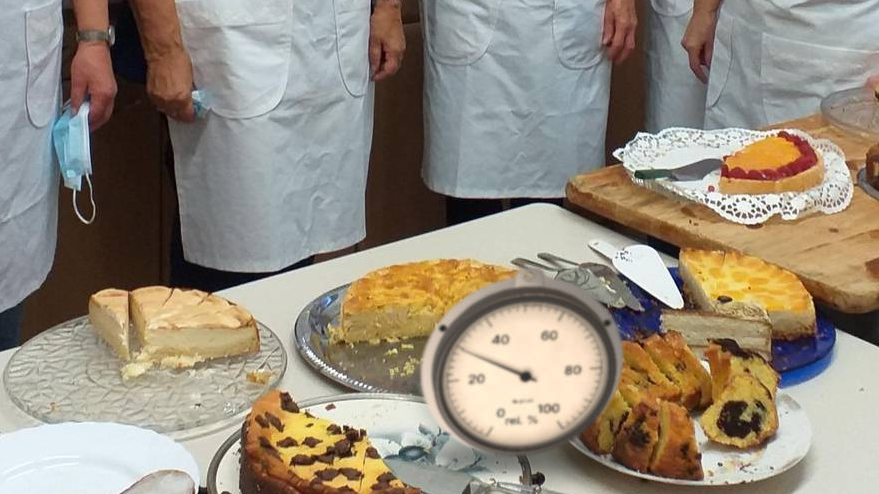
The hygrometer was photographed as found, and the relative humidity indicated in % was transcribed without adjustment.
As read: 30 %
